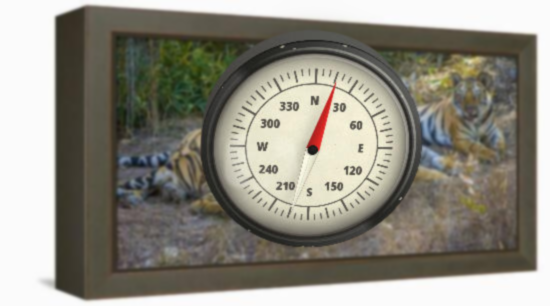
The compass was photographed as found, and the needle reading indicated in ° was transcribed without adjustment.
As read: 15 °
